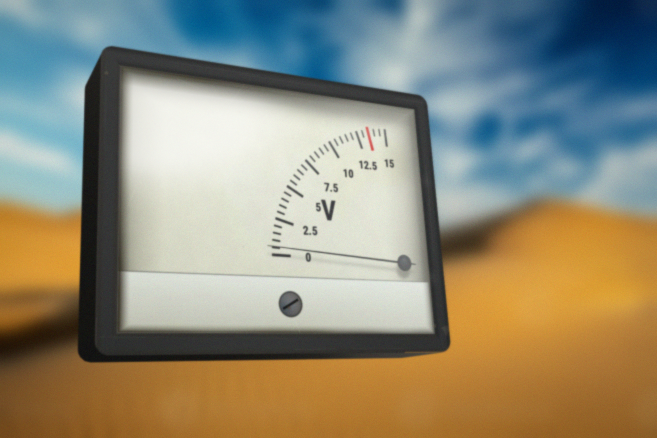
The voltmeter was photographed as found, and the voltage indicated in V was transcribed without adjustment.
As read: 0.5 V
